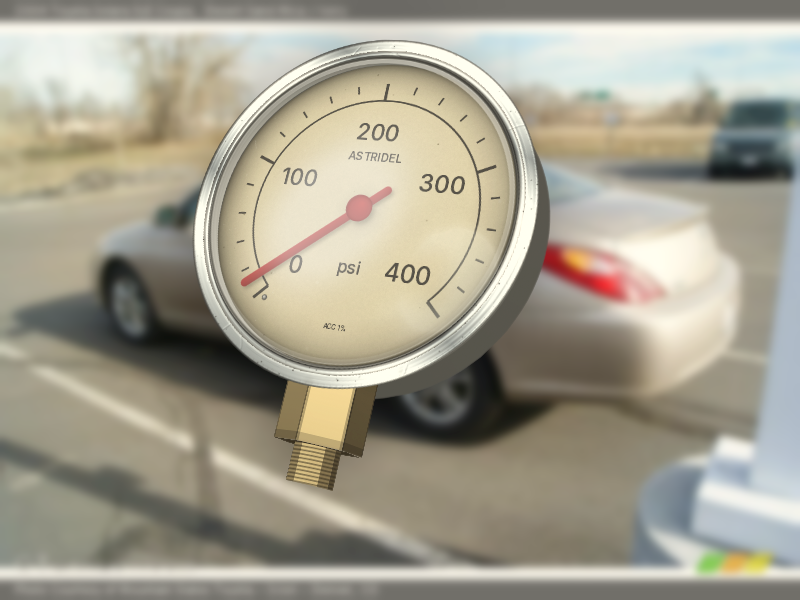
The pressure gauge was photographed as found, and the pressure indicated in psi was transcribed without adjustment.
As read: 10 psi
